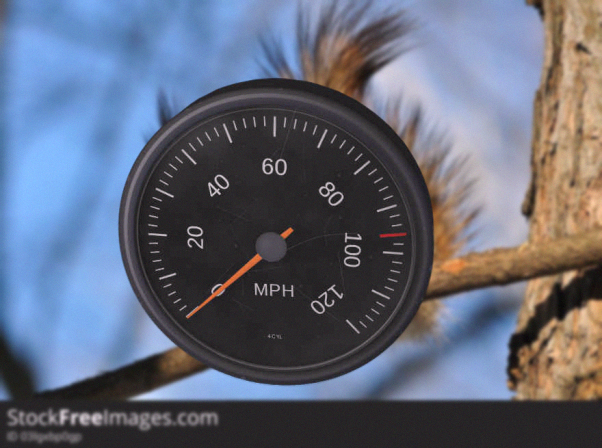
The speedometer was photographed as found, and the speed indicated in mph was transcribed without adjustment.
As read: 0 mph
